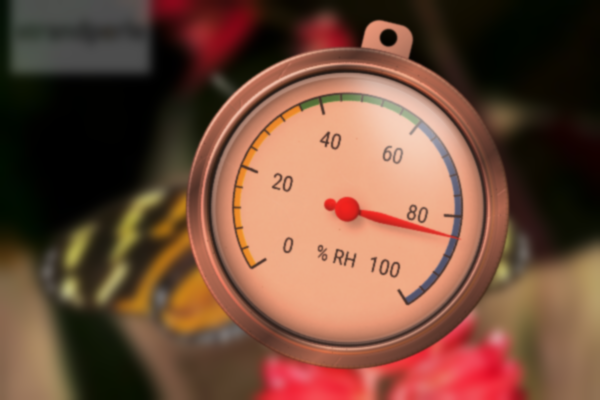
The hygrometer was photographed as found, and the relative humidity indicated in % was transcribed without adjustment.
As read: 84 %
